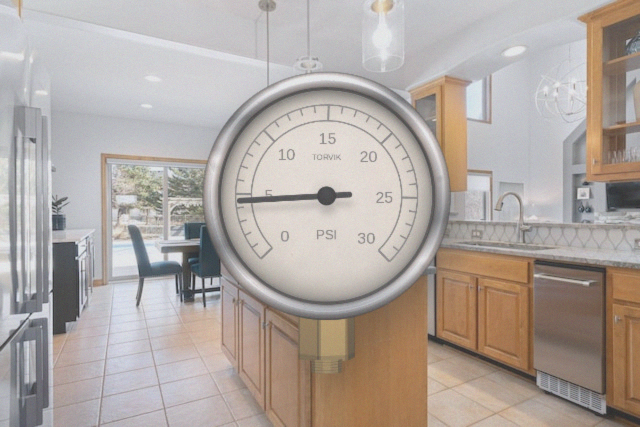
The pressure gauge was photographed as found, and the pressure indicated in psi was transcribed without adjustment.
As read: 4.5 psi
